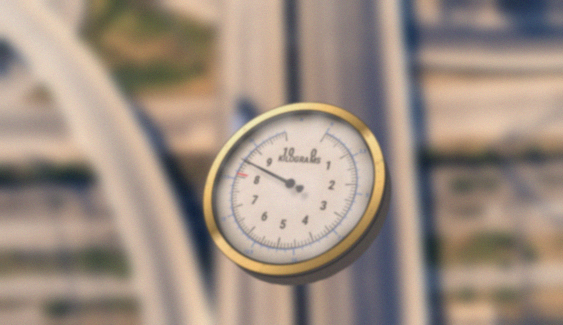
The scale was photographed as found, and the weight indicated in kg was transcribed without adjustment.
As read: 8.5 kg
